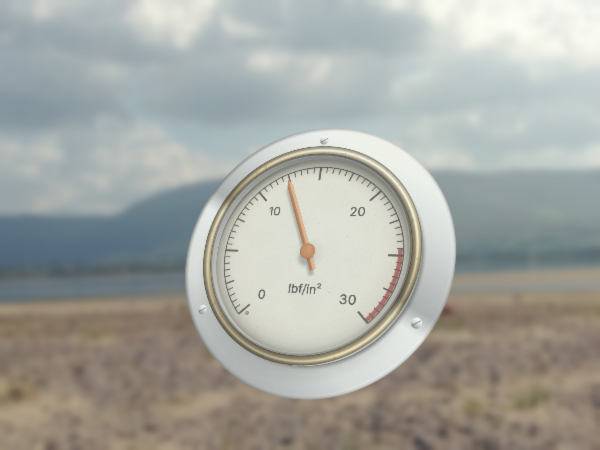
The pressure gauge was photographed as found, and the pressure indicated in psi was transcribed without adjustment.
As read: 12.5 psi
